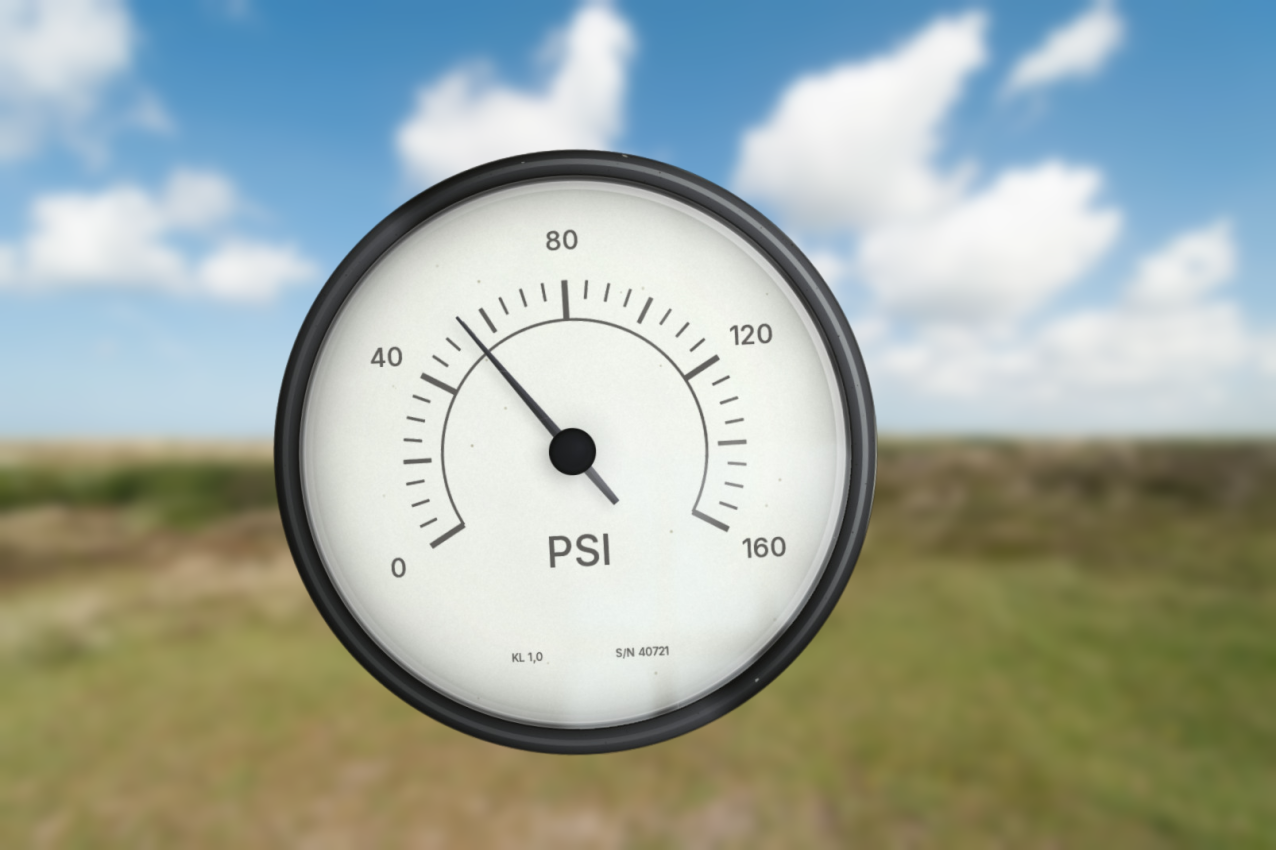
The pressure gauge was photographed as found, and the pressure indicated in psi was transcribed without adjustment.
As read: 55 psi
